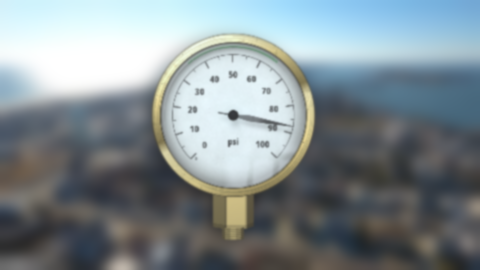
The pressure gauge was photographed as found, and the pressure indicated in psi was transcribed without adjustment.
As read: 87.5 psi
